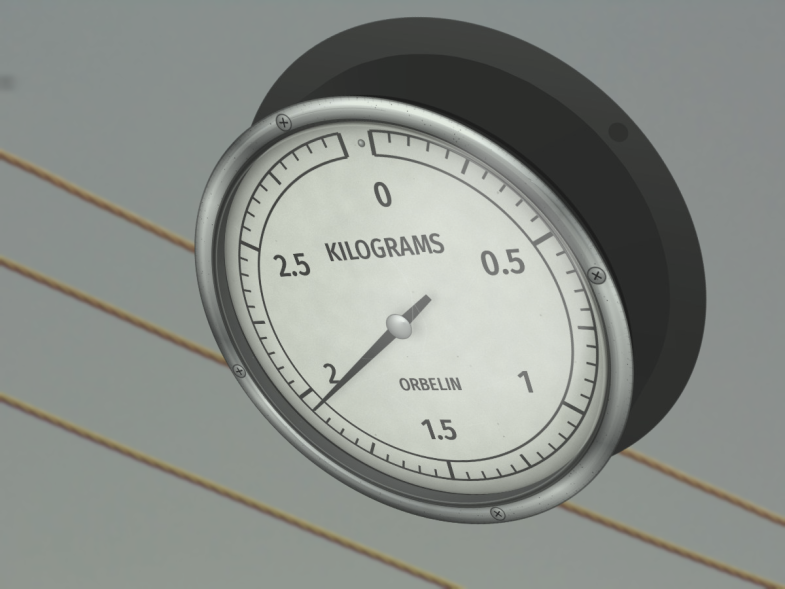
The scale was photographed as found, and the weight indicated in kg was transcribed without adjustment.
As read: 1.95 kg
